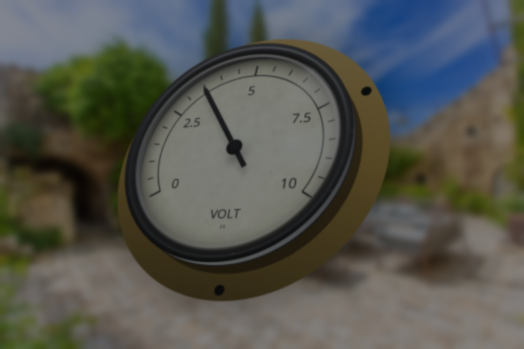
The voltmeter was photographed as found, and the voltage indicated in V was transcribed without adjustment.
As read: 3.5 V
